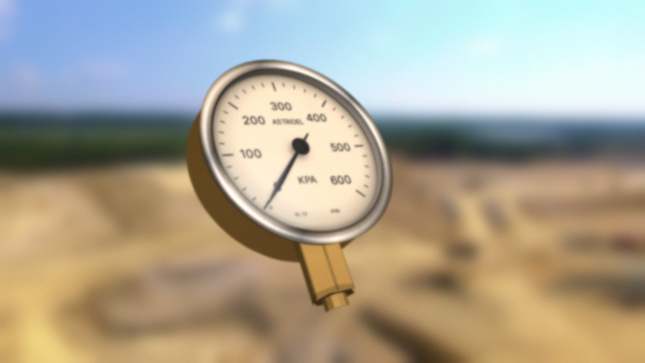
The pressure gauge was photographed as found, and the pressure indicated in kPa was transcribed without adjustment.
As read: 0 kPa
